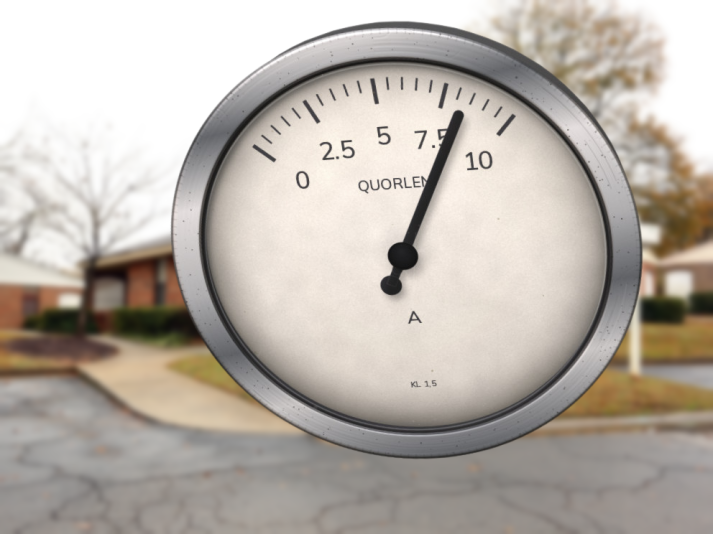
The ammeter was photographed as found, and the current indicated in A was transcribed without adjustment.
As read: 8.25 A
